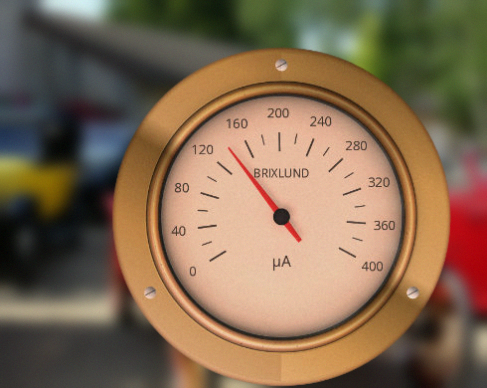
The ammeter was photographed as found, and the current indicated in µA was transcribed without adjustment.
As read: 140 µA
